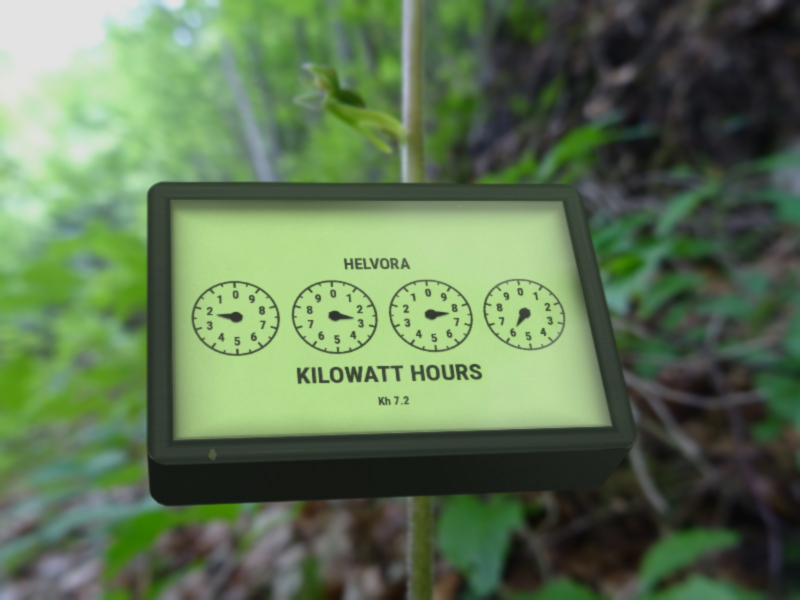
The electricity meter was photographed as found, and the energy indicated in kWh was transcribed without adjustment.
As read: 2276 kWh
